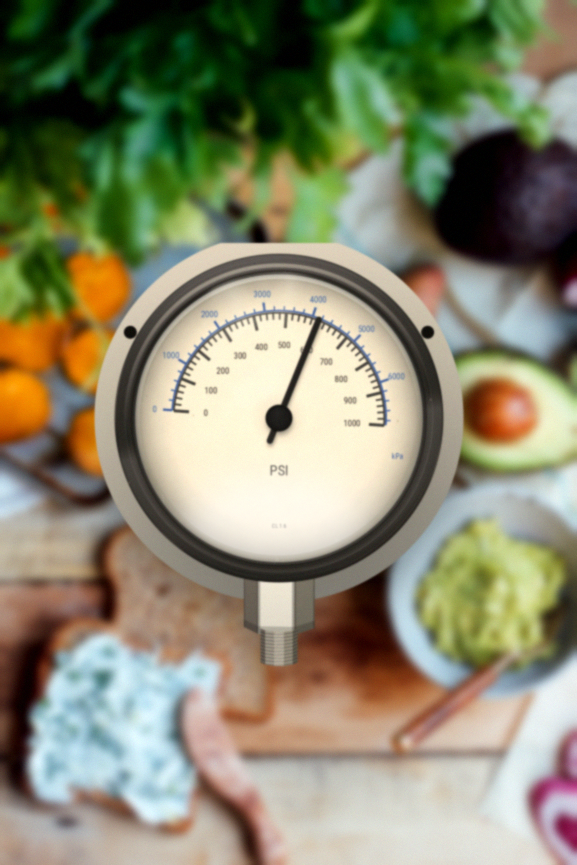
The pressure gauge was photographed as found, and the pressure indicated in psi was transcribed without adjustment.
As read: 600 psi
